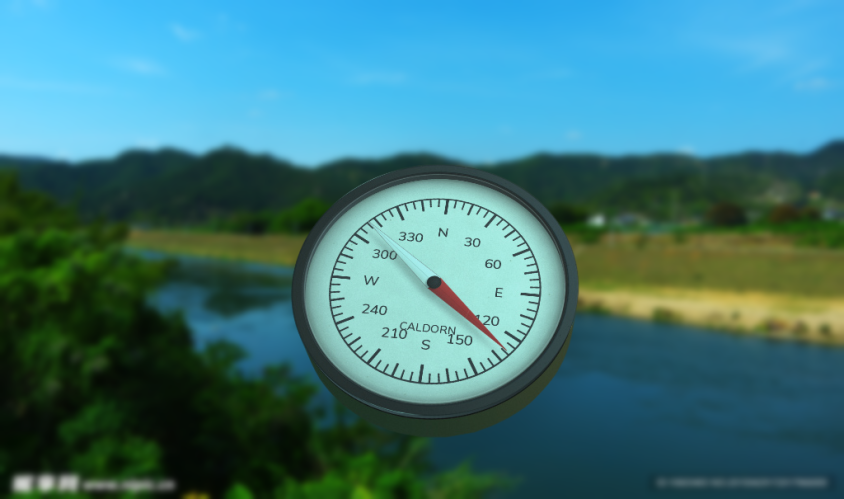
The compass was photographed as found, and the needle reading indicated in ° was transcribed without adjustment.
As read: 130 °
